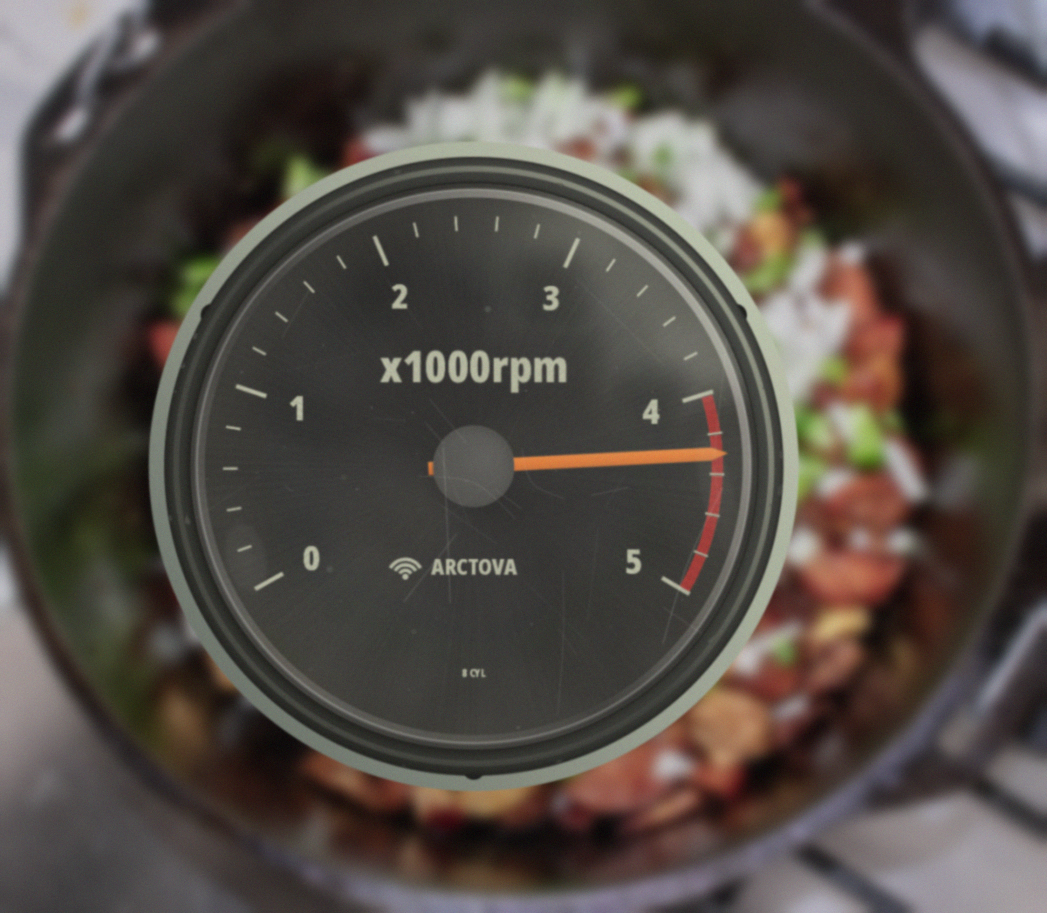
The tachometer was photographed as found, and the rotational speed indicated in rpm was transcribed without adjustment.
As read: 4300 rpm
